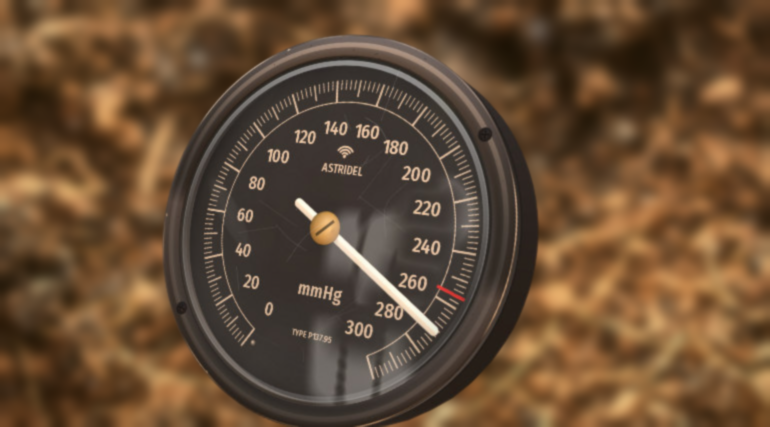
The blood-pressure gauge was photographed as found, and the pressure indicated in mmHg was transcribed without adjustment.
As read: 270 mmHg
